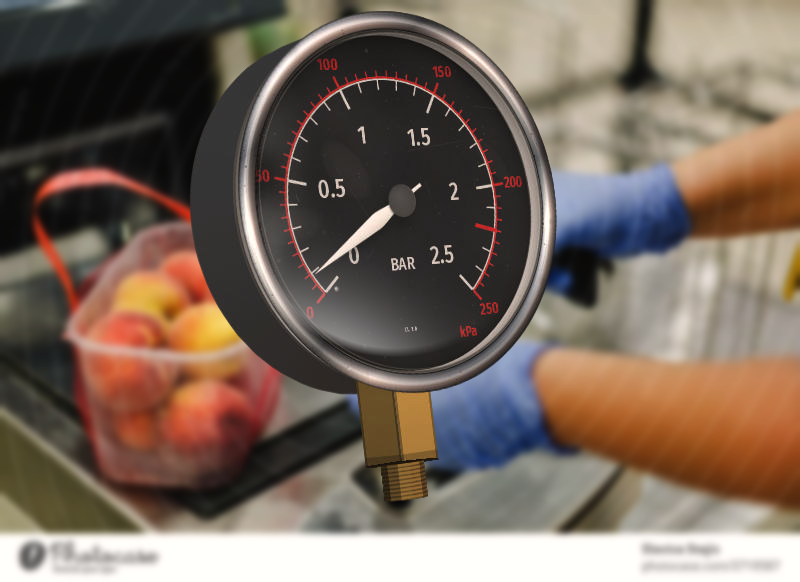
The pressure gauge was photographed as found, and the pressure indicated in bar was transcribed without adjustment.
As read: 0.1 bar
